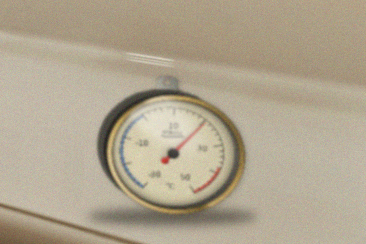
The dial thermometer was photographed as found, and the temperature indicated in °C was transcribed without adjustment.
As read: 20 °C
